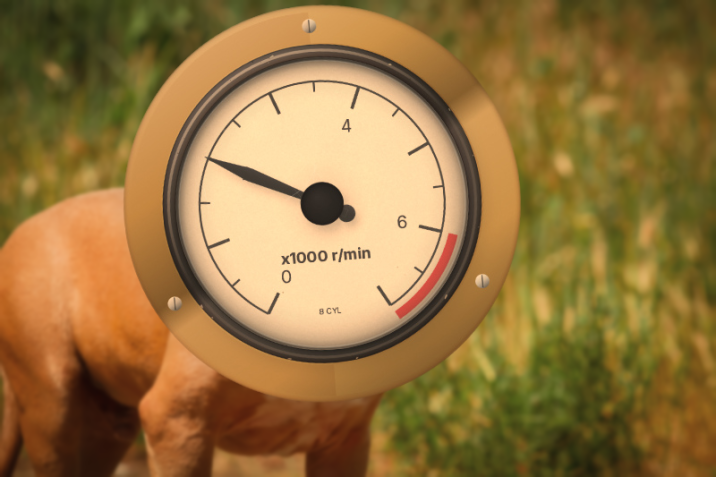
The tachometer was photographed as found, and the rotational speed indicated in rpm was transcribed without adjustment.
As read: 2000 rpm
